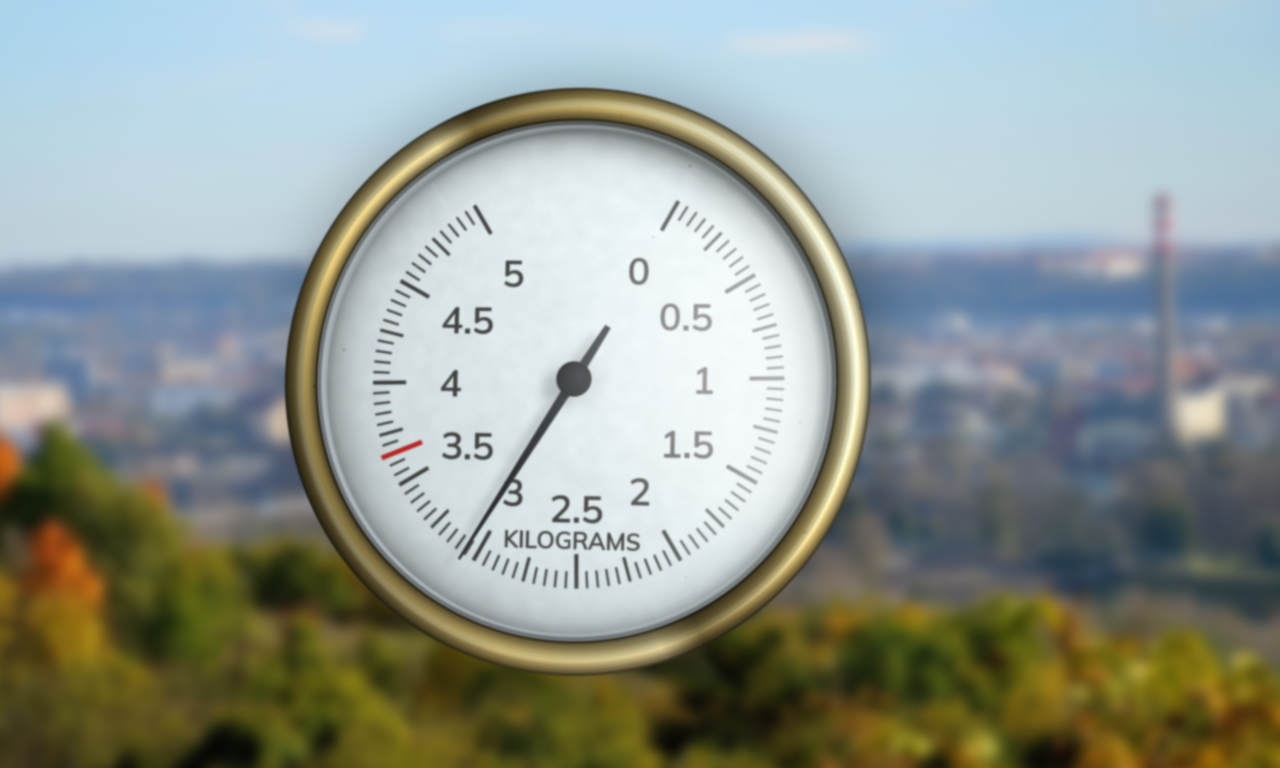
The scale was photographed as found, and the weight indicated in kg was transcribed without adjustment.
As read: 3.05 kg
